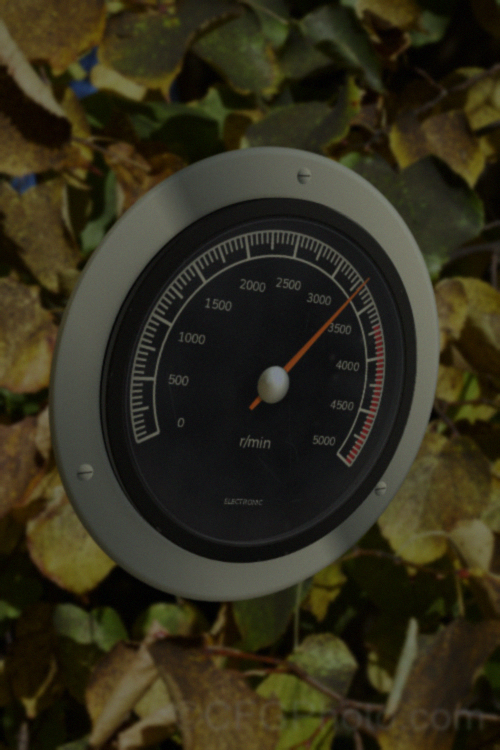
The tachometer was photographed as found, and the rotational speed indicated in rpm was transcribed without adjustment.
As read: 3250 rpm
